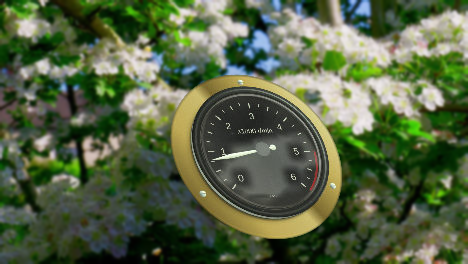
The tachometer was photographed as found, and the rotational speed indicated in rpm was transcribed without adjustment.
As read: 750 rpm
